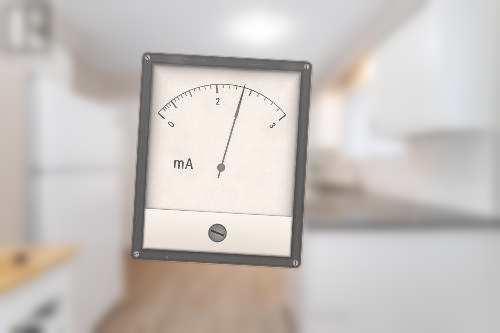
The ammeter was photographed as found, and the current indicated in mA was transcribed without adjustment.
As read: 2.4 mA
